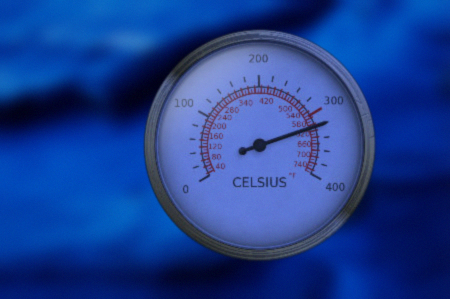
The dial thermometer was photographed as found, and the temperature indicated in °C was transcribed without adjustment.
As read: 320 °C
